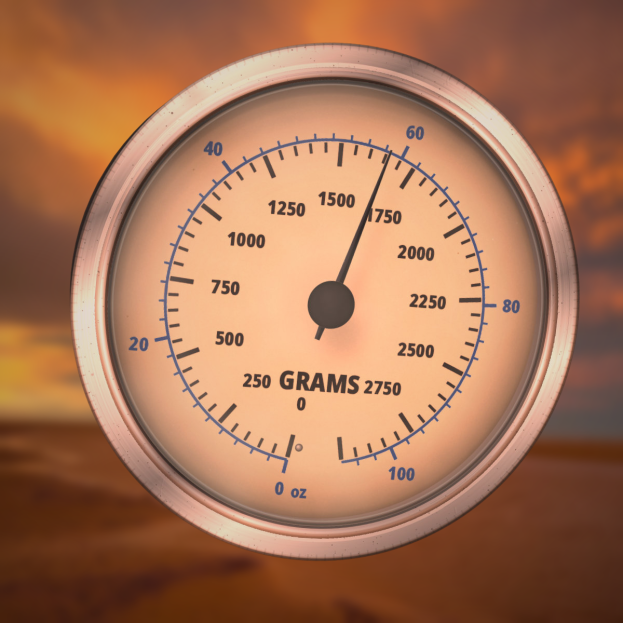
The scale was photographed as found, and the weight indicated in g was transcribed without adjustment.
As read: 1650 g
